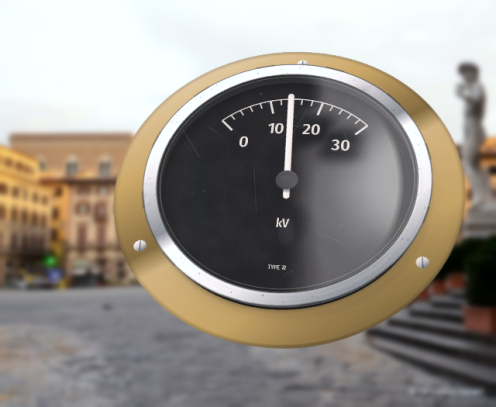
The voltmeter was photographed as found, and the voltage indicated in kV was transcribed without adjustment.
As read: 14 kV
